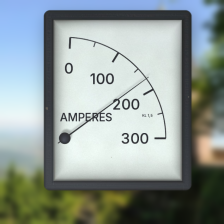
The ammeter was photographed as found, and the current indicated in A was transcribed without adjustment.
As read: 175 A
